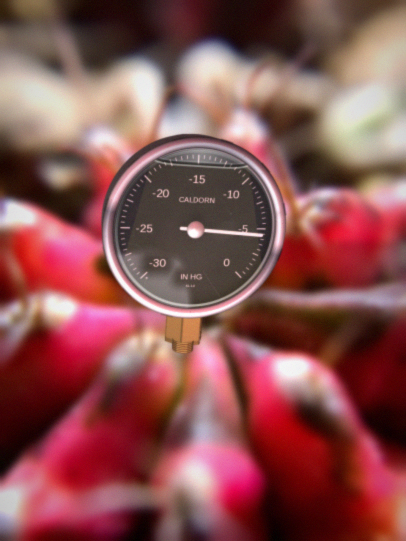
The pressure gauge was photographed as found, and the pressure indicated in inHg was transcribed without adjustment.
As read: -4.5 inHg
